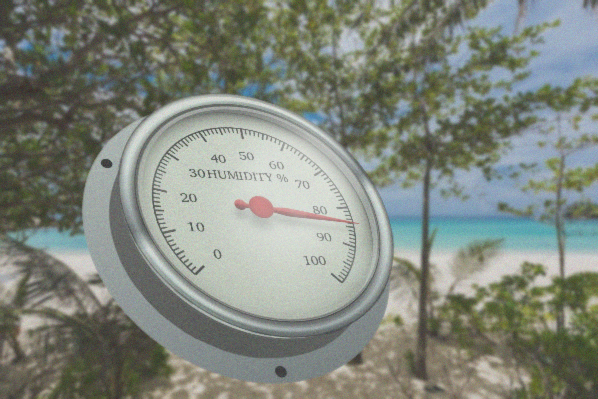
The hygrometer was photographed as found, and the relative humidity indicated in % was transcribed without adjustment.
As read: 85 %
